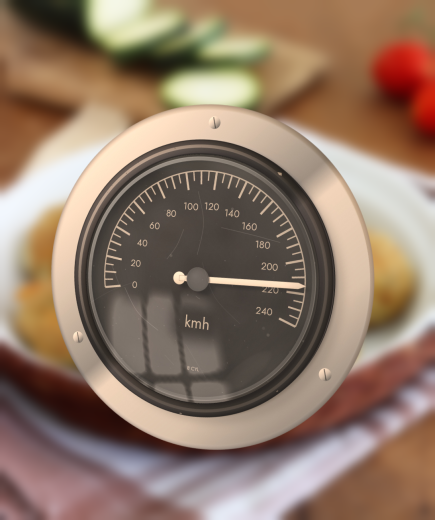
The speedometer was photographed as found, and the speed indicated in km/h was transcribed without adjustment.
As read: 215 km/h
